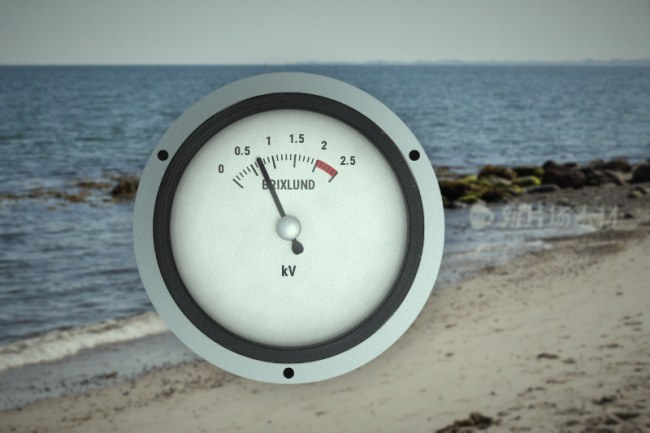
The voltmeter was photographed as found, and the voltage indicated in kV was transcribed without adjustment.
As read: 0.7 kV
